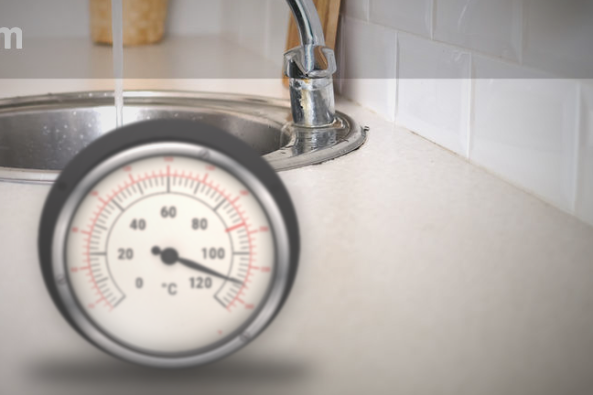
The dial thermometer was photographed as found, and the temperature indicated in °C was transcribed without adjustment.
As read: 110 °C
